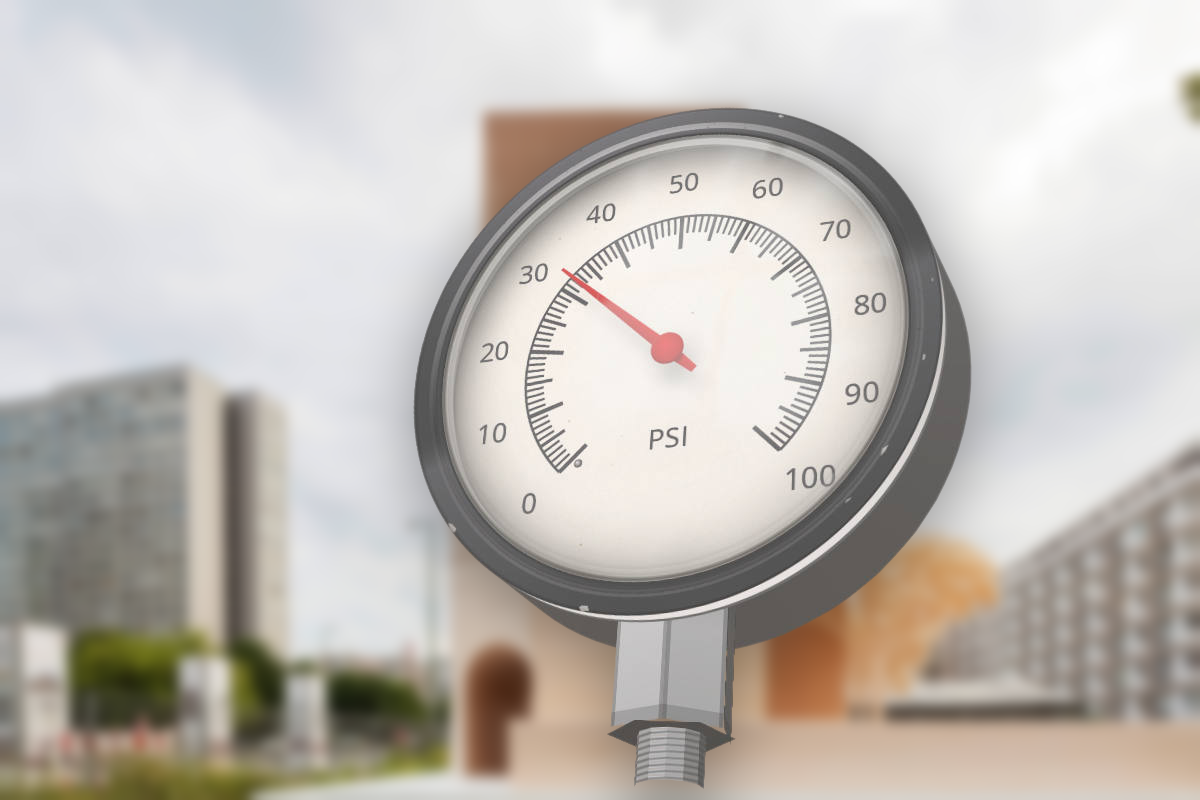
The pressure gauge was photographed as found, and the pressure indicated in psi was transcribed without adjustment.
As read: 32 psi
